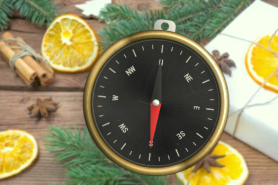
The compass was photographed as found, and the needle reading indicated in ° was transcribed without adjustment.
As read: 180 °
